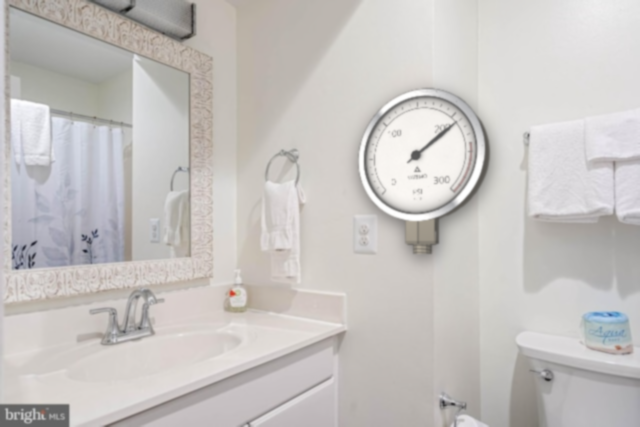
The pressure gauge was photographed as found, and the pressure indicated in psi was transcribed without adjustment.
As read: 210 psi
